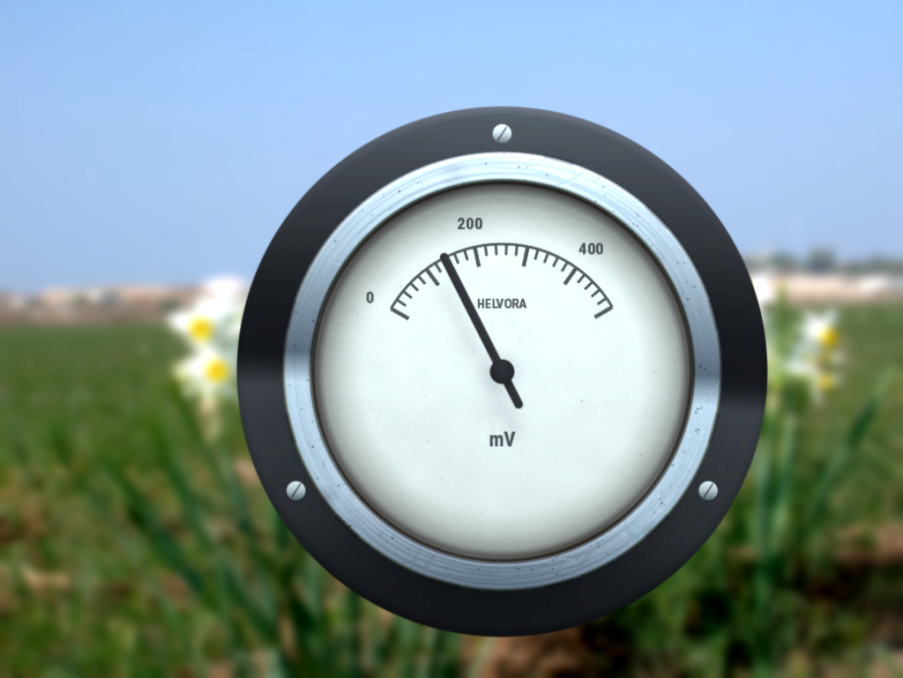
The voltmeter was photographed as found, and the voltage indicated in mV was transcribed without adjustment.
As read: 140 mV
